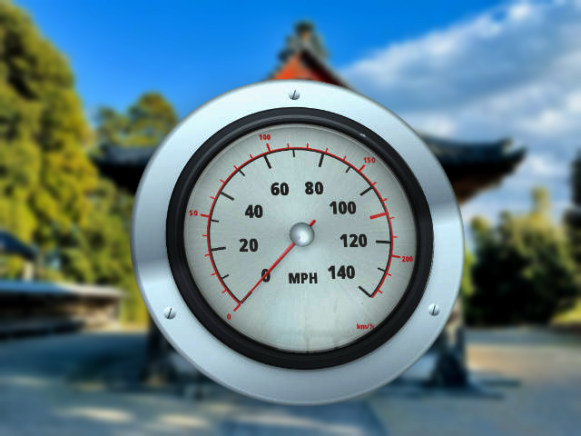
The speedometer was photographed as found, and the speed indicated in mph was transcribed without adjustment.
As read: 0 mph
